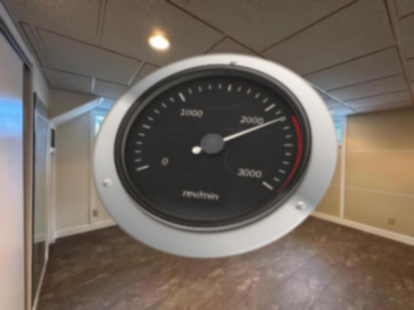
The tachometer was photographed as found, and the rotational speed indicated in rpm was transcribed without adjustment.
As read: 2200 rpm
